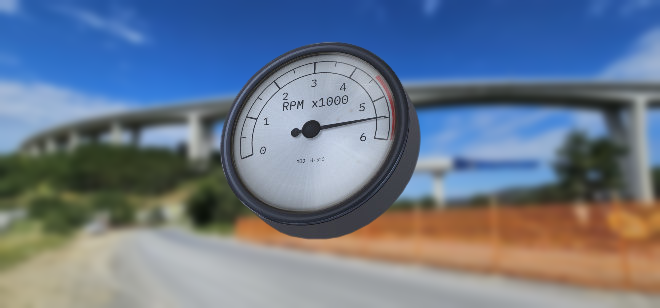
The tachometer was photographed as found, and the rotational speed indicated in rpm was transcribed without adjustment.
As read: 5500 rpm
